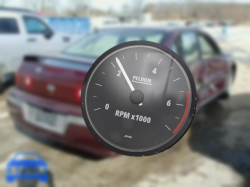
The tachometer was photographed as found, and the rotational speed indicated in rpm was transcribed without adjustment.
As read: 2250 rpm
